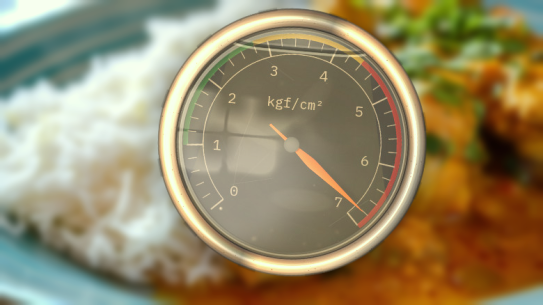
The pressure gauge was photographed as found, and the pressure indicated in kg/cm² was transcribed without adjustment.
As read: 6.8 kg/cm²
